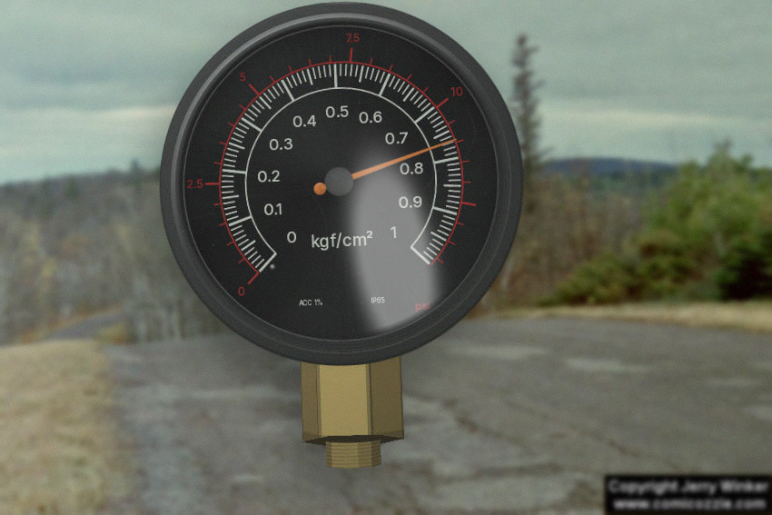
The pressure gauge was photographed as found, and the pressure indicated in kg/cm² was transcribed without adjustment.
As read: 0.77 kg/cm²
